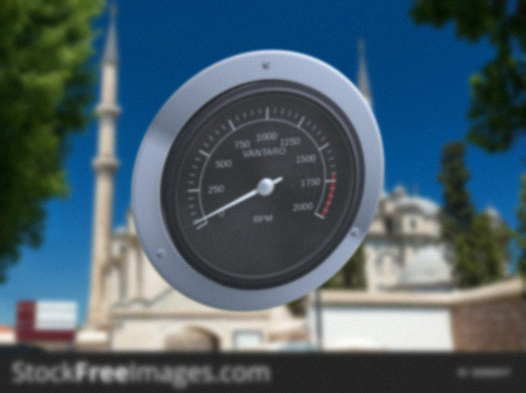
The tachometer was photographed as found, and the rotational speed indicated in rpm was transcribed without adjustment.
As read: 50 rpm
